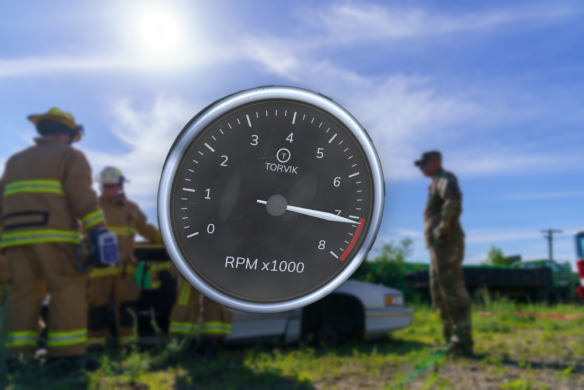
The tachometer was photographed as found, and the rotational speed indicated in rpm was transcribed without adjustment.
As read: 7100 rpm
